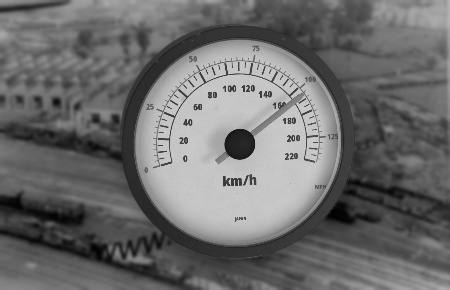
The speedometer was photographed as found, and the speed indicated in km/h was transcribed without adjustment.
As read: 165 km/h
